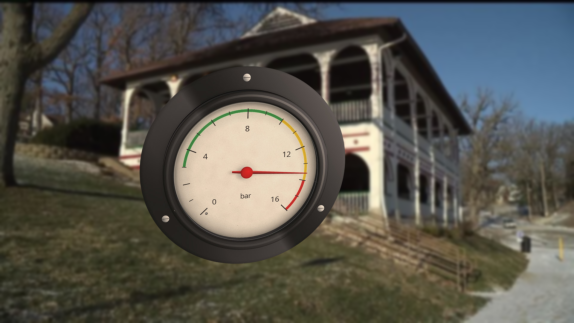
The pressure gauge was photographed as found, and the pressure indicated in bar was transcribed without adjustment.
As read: 13.5 bar
